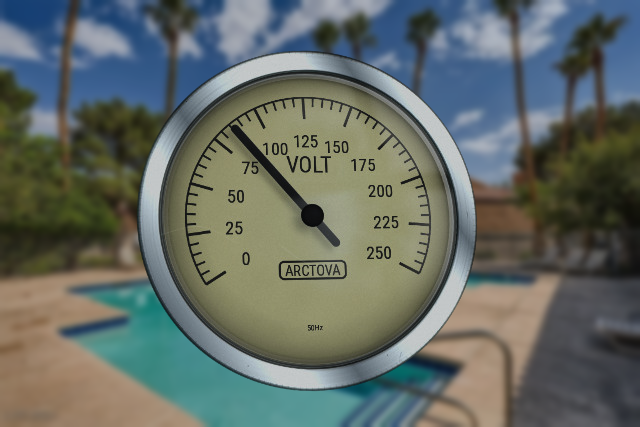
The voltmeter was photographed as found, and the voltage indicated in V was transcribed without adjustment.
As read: 85 V
